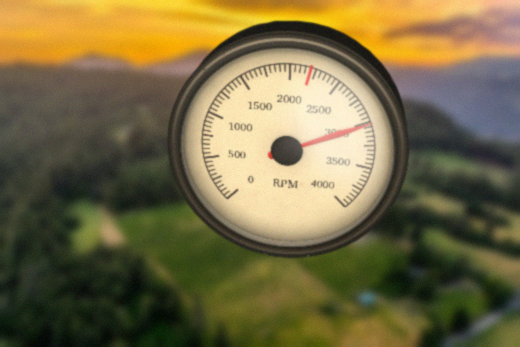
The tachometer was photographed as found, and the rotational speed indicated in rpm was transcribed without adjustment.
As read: 3000 rpm
